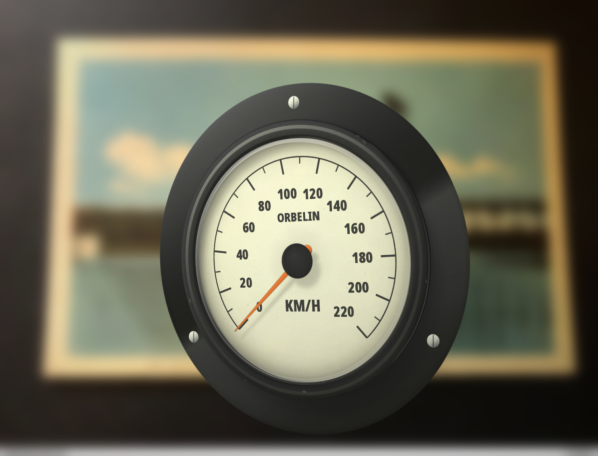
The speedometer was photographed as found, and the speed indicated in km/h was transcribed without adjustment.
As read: 0 km/h
